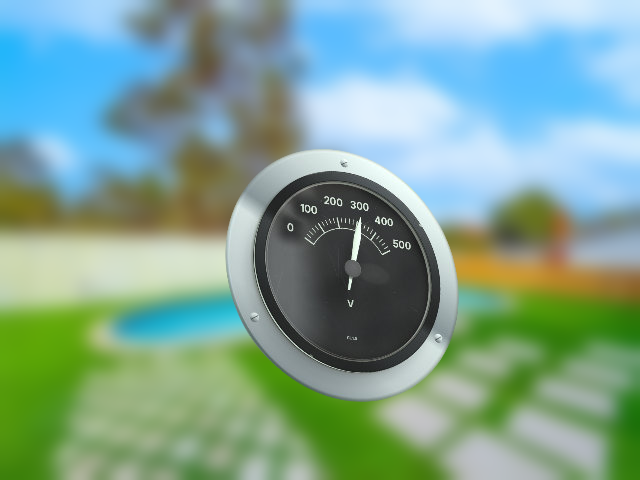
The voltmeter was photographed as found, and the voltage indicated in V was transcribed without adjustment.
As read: 300 V
